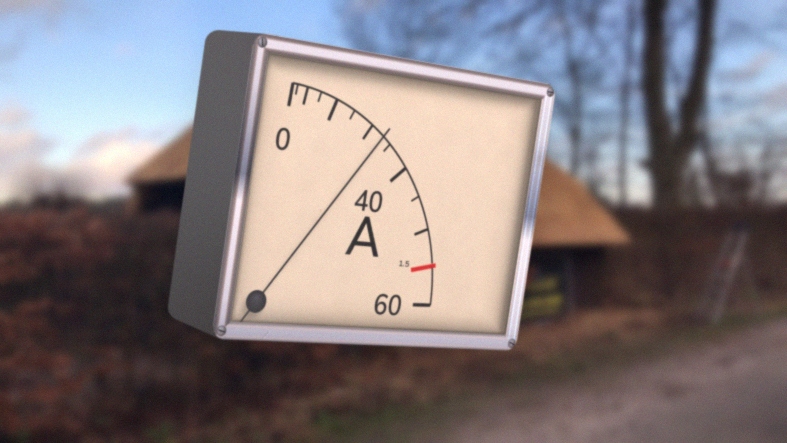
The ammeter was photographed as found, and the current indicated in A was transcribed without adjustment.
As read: 32.5 A
